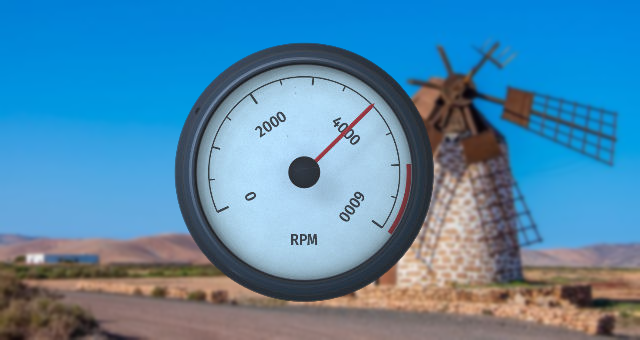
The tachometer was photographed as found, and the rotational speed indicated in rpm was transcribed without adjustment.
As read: 4000 rpm
